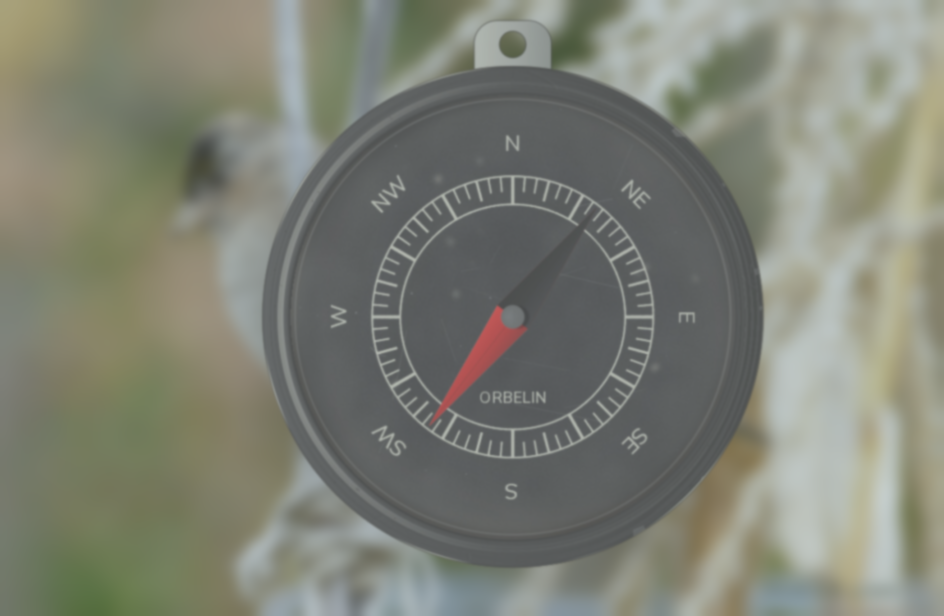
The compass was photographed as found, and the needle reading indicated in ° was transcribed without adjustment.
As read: 217.5 °
